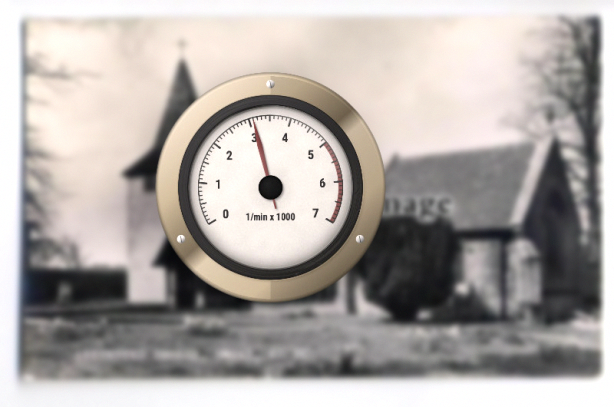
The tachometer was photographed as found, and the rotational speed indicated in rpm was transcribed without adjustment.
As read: 3100 rpm
